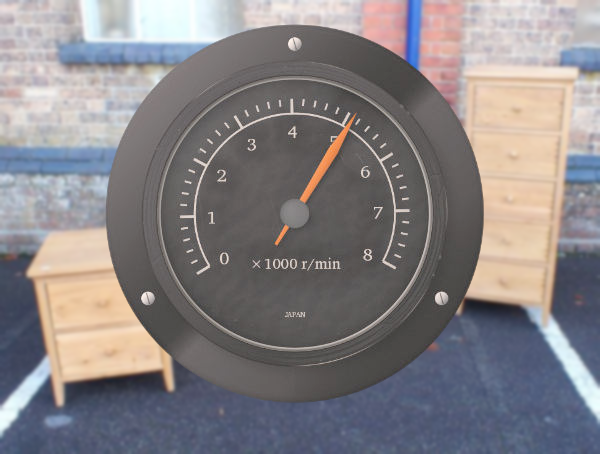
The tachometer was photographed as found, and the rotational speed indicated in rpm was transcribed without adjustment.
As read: 5100 rpm
